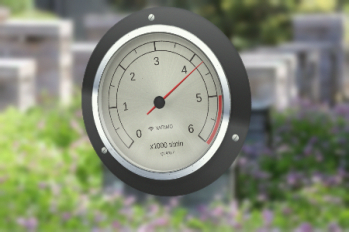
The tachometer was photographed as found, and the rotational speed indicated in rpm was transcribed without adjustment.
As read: 4250 rpm
